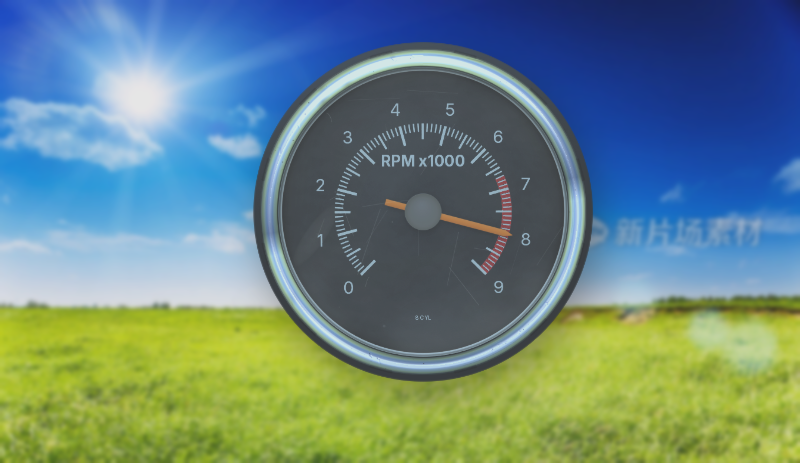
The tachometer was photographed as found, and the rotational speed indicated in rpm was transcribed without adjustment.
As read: 8000 rpm
